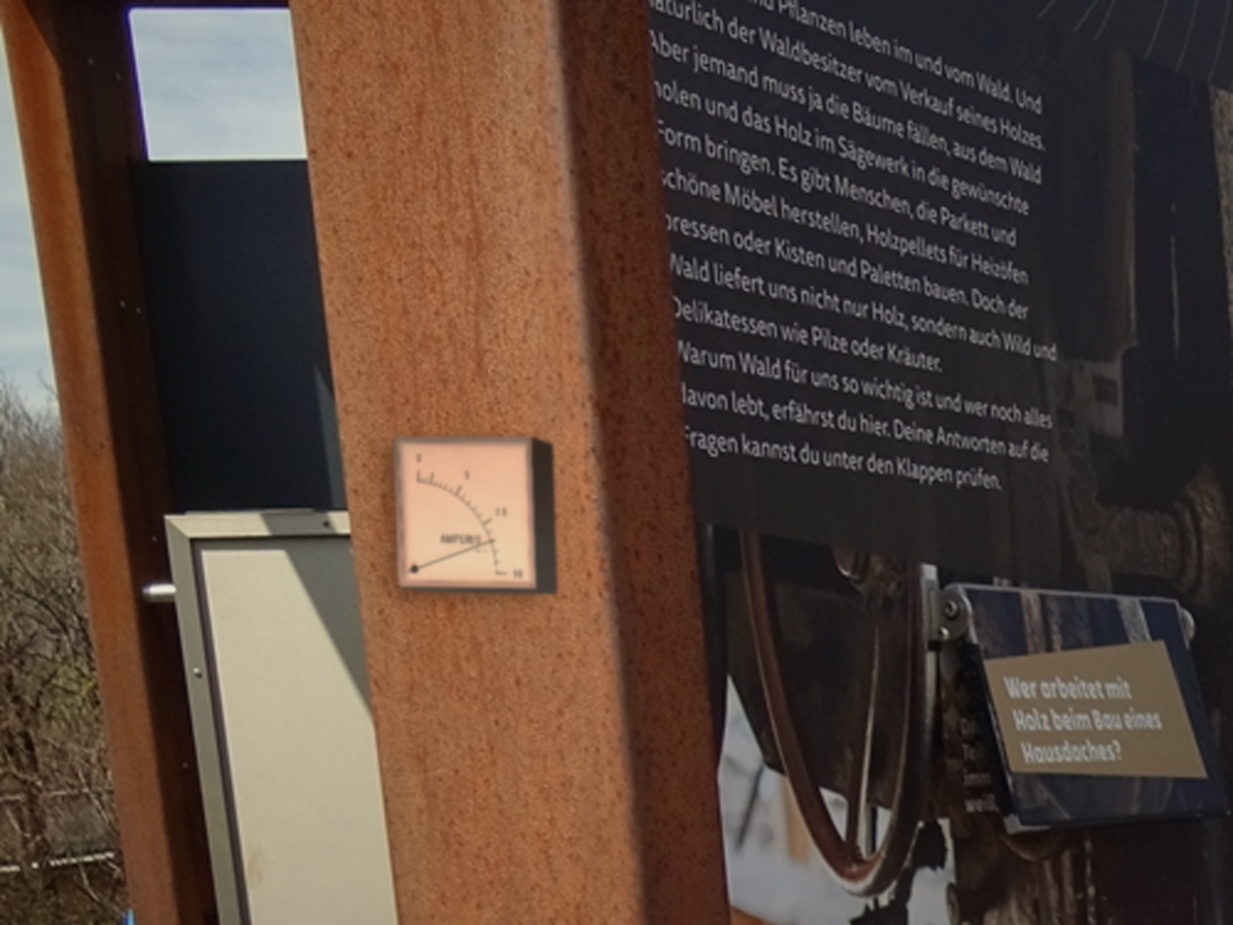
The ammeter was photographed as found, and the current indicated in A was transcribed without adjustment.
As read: 8.5 A
